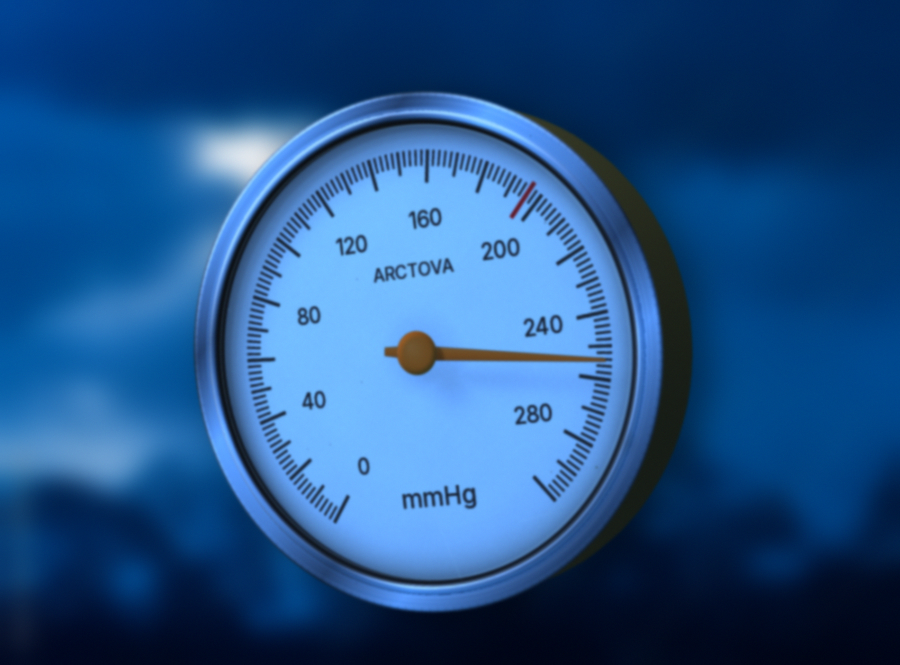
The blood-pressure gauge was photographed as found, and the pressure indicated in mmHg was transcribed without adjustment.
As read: 254 mmHg
